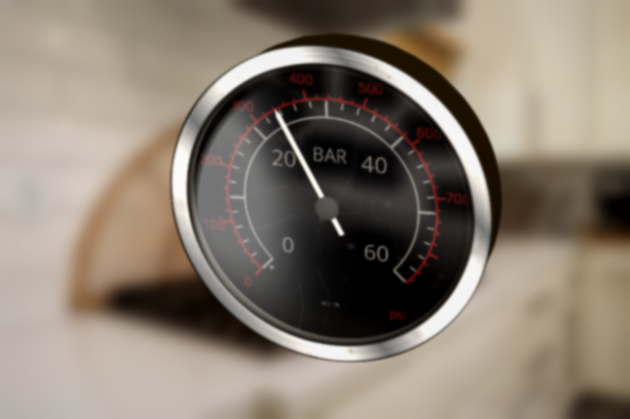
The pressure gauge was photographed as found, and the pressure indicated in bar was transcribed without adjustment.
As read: 24 bar
